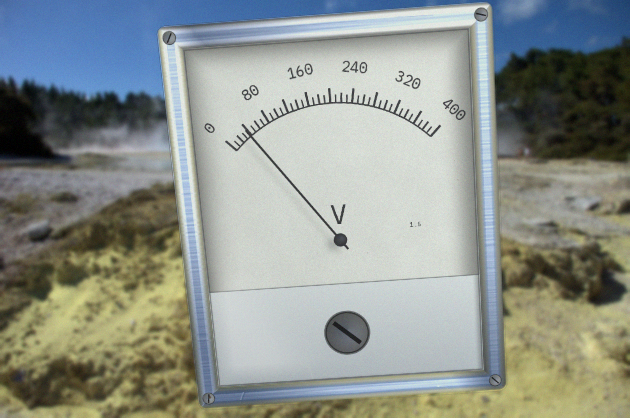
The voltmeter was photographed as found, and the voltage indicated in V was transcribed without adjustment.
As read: 40 V
